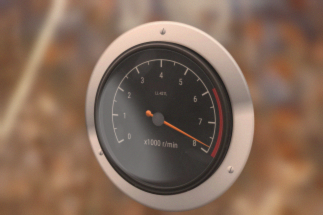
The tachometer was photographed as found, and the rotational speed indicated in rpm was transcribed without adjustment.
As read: 7750 rpm
